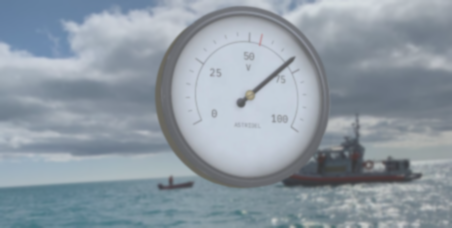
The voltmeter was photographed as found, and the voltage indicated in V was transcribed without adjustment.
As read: 70 V
